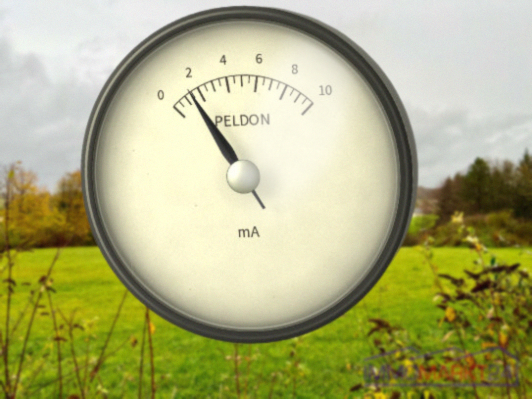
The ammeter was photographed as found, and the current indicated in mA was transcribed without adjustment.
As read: 1.5 mA
